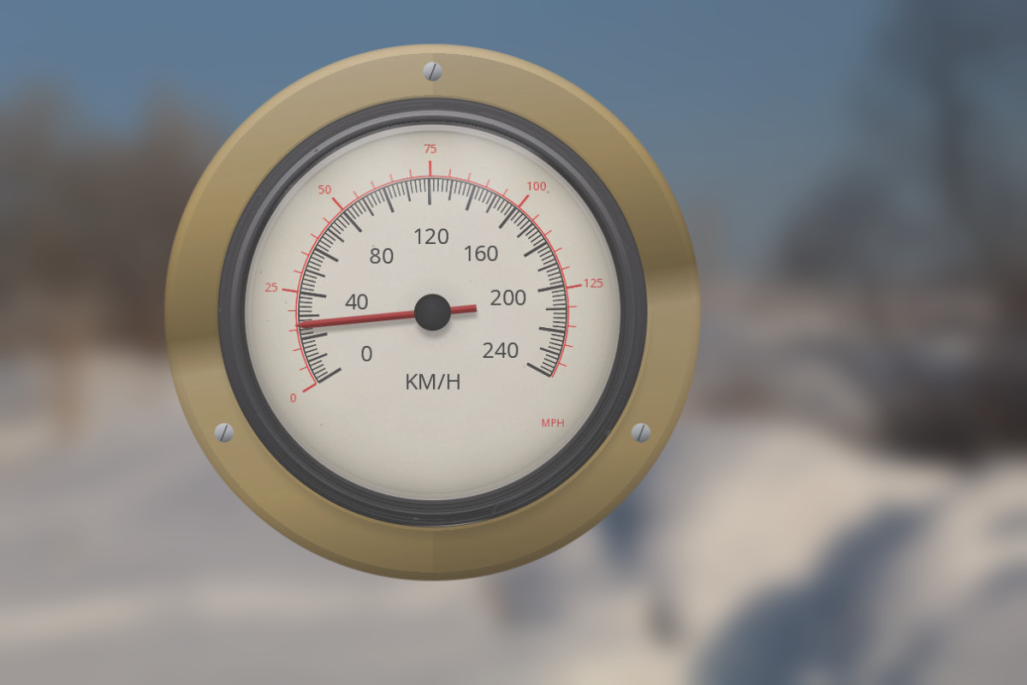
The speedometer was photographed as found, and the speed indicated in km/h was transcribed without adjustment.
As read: 26 km/h
